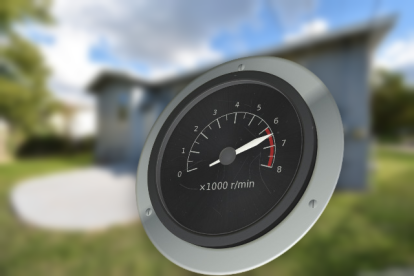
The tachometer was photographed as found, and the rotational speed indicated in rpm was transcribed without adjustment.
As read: 6500 rpm
